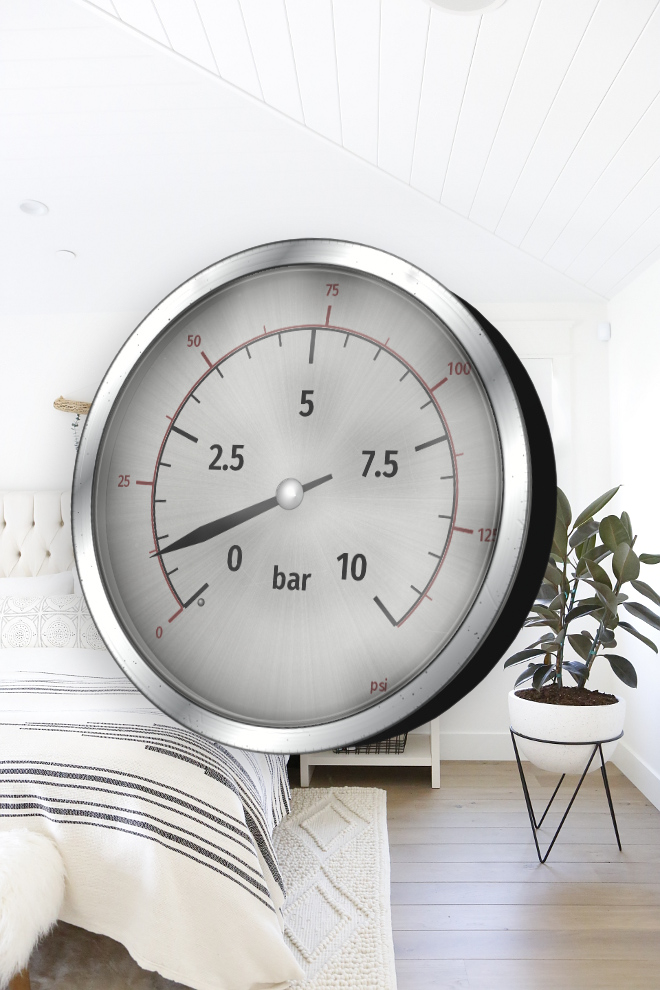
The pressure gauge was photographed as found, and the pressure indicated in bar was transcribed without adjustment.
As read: 0.75 bar
